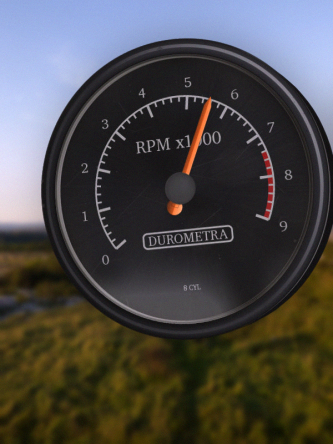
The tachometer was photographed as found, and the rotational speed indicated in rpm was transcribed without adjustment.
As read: 5600 rpm
